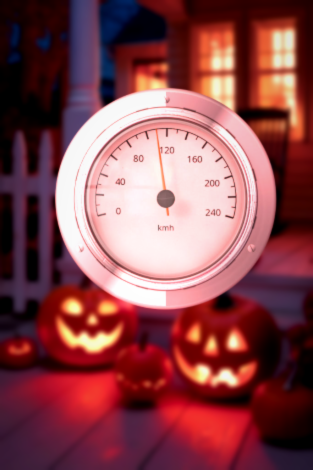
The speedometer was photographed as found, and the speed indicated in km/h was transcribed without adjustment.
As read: 110 km/h
